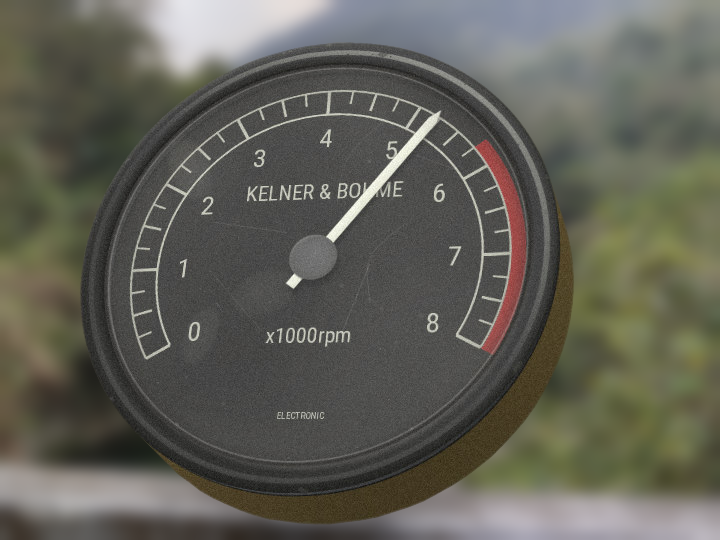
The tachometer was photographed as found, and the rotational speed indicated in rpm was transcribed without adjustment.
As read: 5250 rpm
